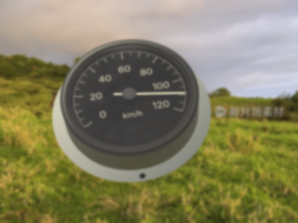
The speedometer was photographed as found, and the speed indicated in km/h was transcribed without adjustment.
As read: 110 km/h
